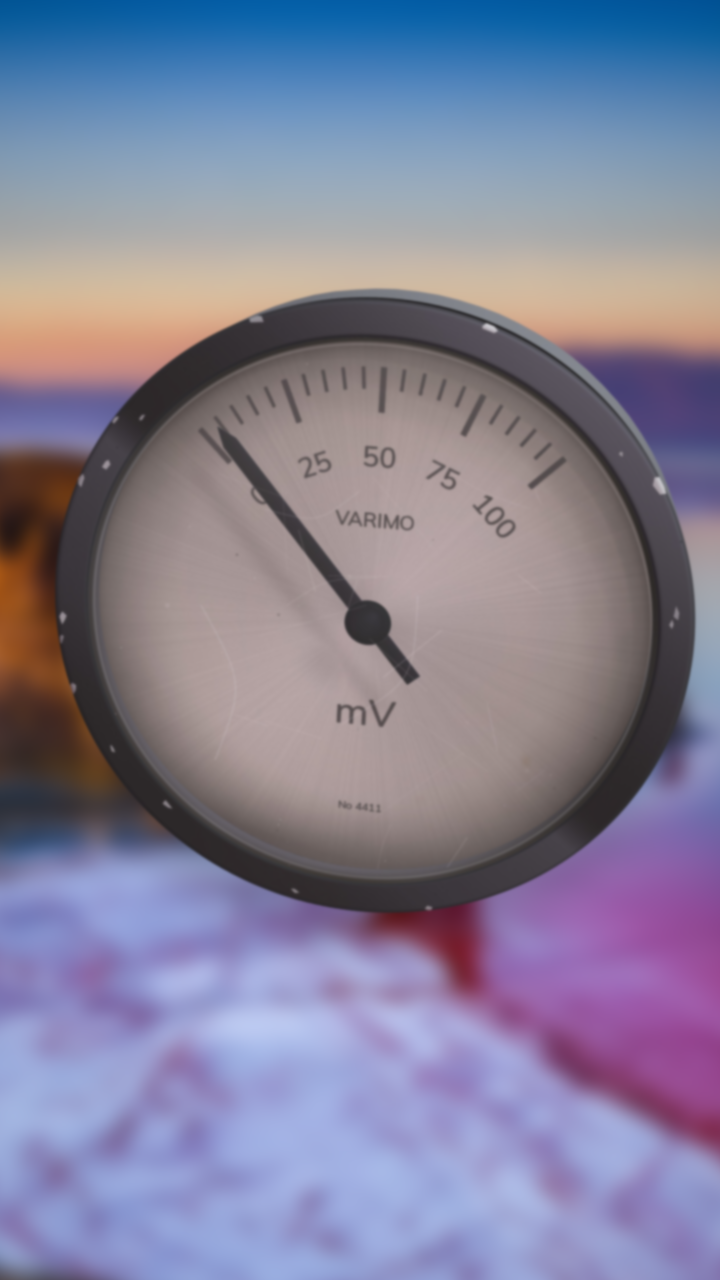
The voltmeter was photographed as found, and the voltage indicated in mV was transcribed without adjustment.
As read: 5 mV
